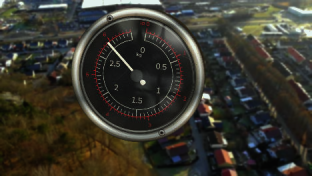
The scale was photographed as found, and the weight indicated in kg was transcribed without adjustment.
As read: 2.7 kg
